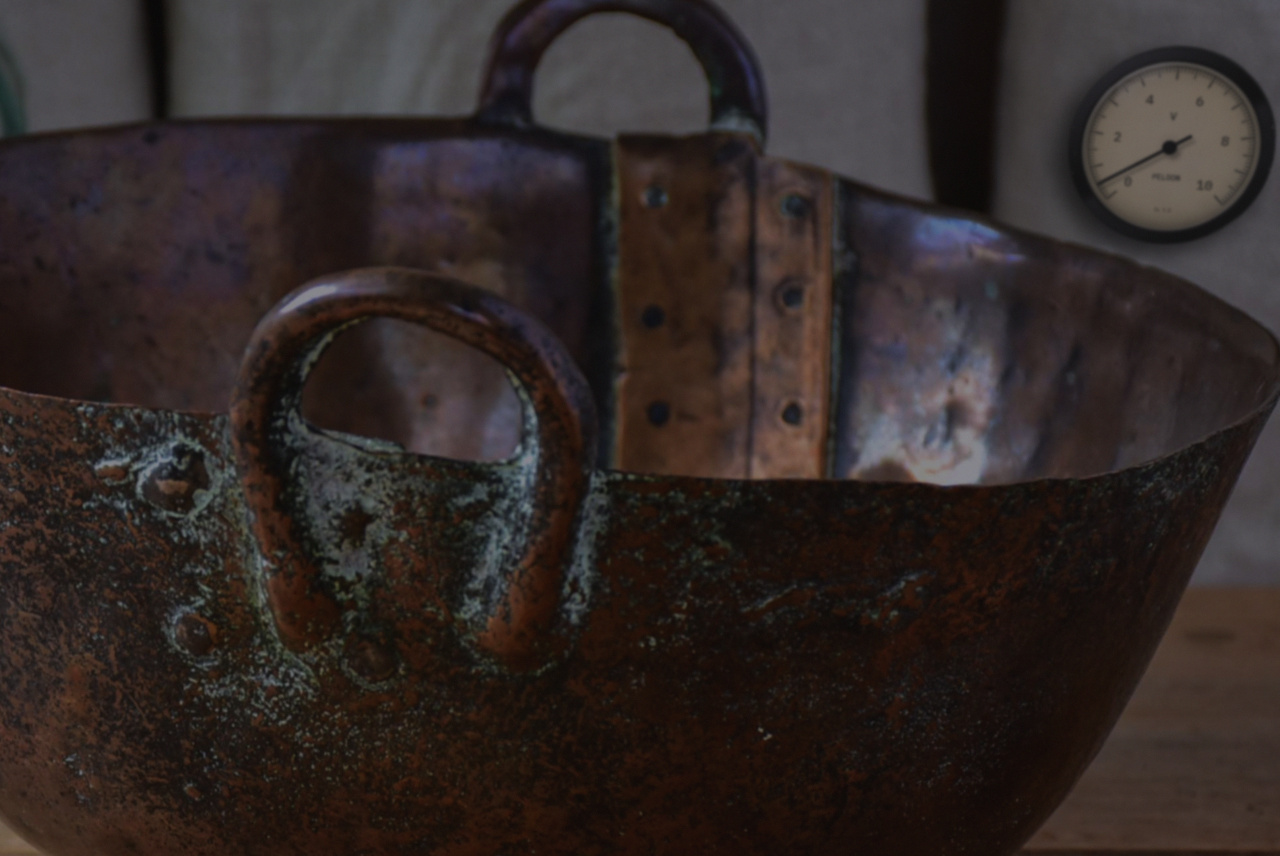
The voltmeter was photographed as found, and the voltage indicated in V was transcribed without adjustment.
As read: 0.5 V
